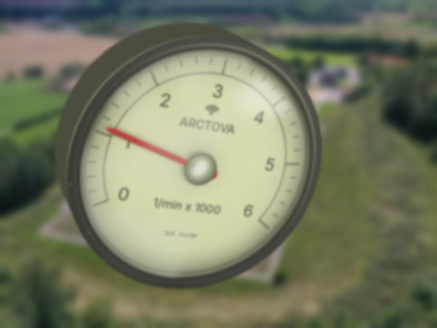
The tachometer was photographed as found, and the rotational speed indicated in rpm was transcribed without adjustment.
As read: 1100 rpm
